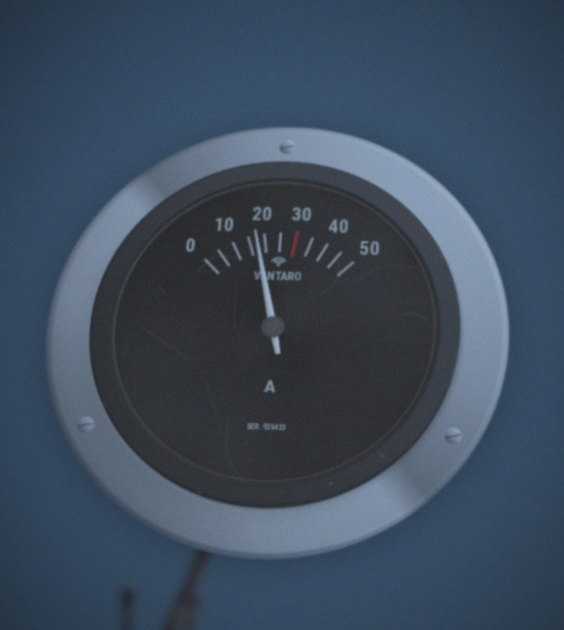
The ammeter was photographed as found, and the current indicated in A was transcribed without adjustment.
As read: 17.5 A
